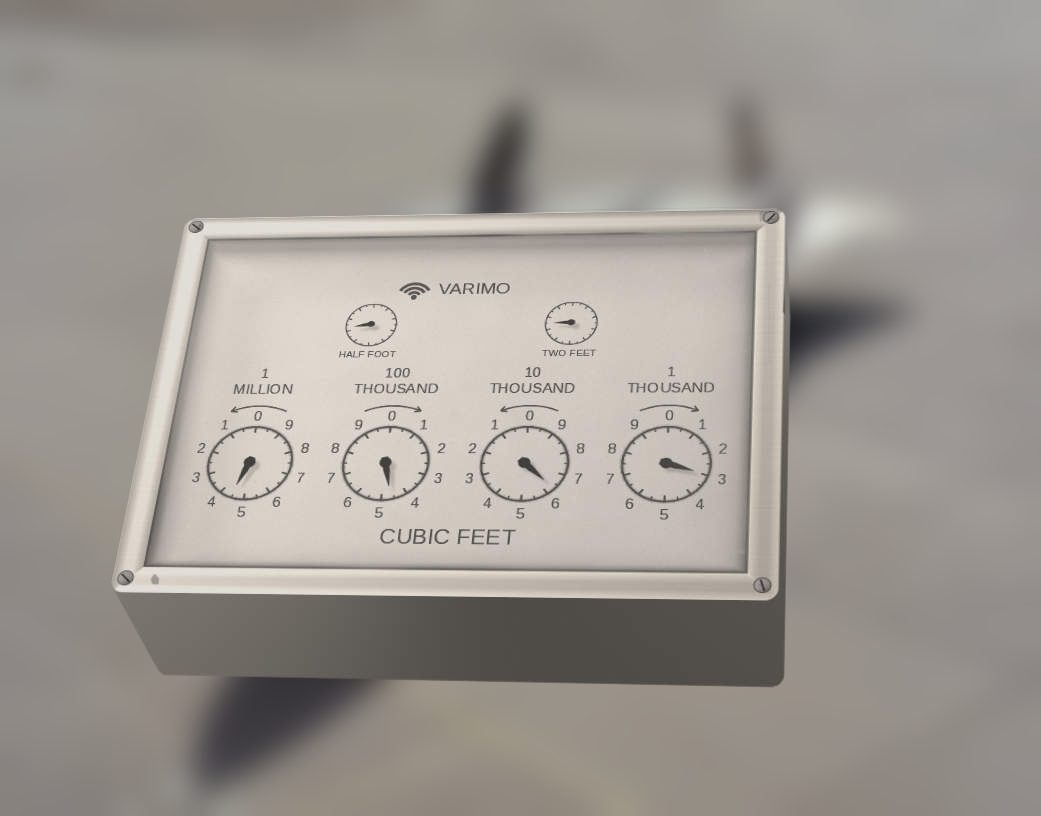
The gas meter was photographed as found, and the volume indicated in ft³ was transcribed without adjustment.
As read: 446300 ft³
